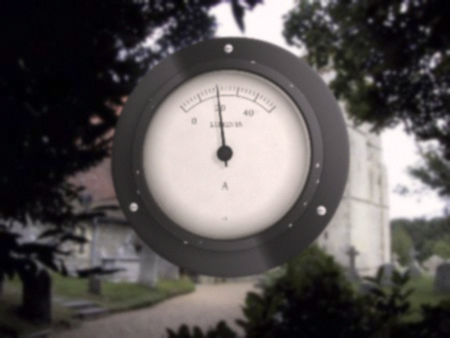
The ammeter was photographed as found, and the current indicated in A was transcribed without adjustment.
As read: 20 A
